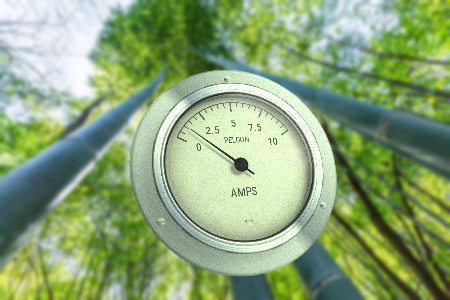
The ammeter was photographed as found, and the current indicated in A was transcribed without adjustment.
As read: 1 A
